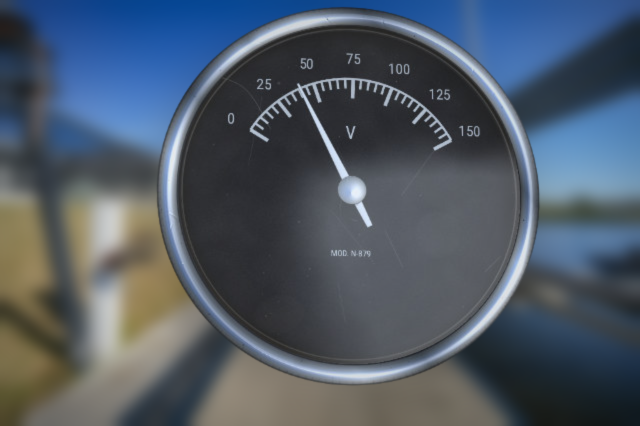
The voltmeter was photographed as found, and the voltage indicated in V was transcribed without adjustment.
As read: 40 V
